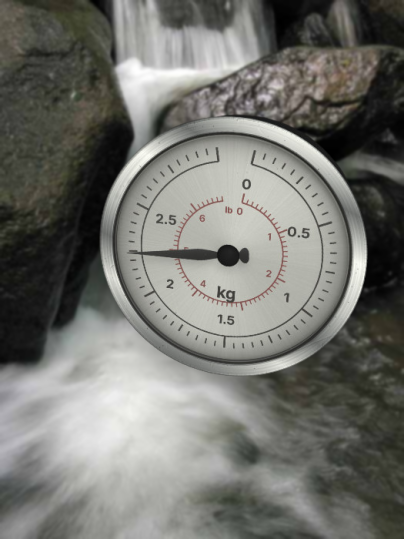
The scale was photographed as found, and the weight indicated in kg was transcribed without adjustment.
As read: 2.25 kg
